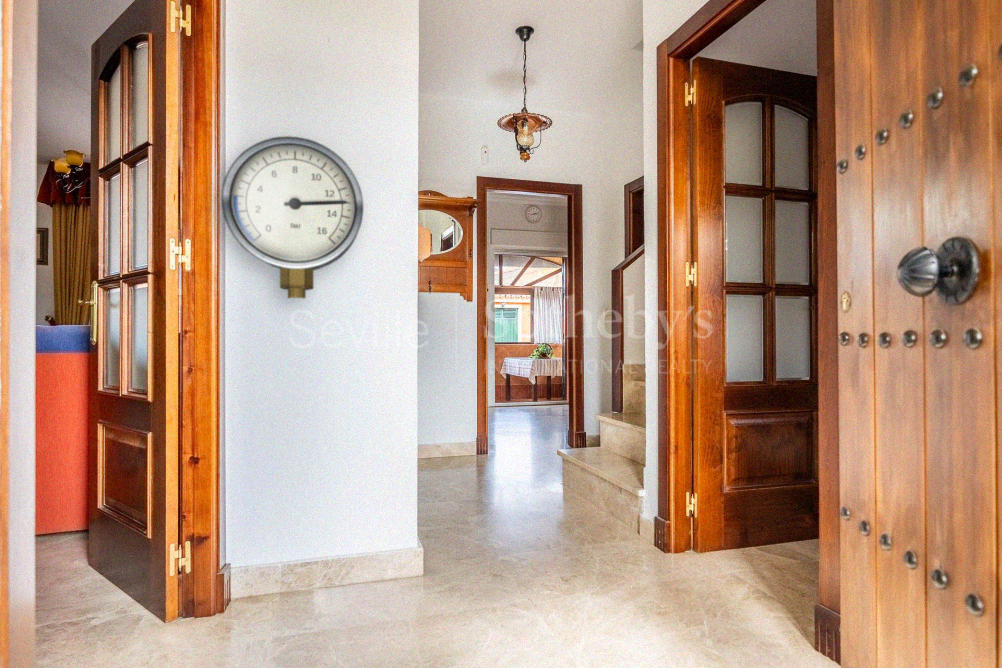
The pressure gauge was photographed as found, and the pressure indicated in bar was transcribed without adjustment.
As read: 13 bar
